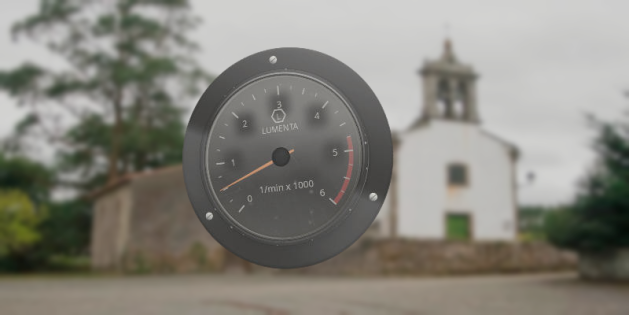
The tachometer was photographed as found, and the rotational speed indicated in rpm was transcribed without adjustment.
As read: 500 rpm
